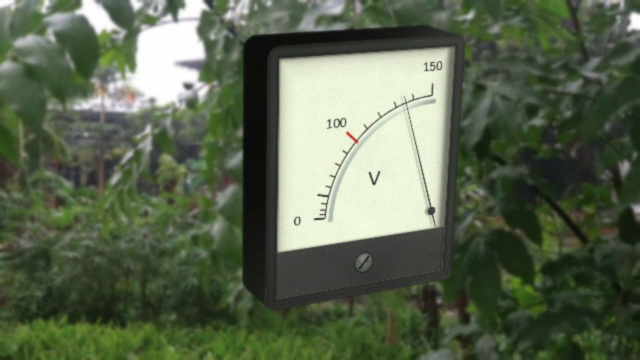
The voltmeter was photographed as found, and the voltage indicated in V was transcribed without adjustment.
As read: 135 V
